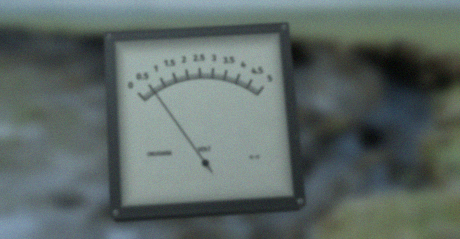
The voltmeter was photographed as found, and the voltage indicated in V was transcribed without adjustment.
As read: 0.5 V
